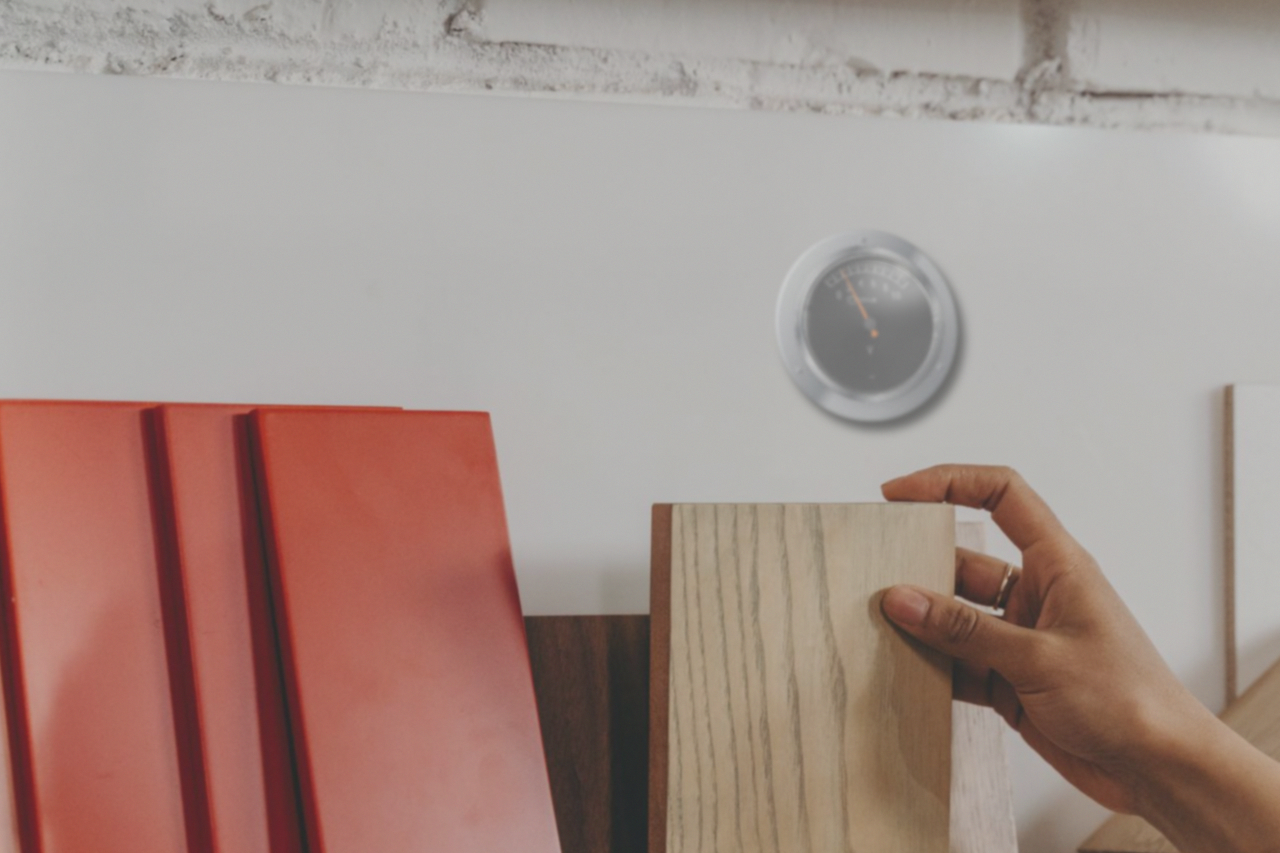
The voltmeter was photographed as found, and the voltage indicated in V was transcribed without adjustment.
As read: 2 V
